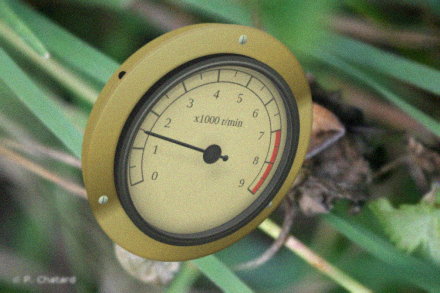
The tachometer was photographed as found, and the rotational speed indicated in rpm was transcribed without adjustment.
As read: 1500 rpm
